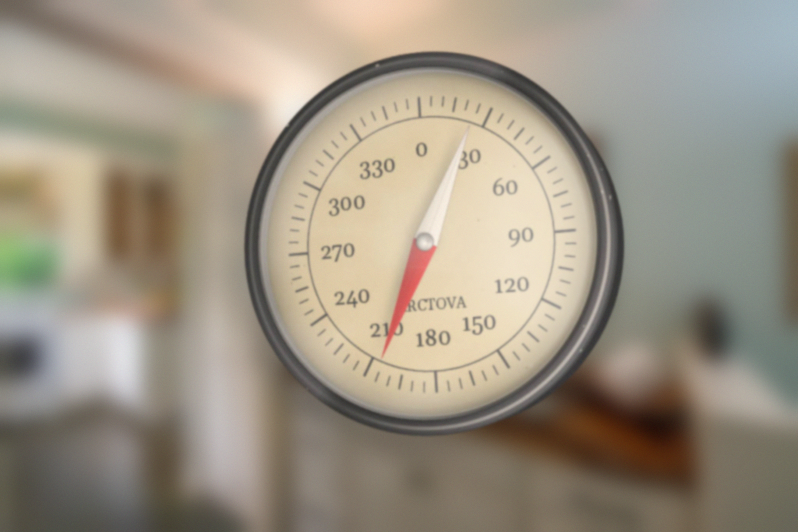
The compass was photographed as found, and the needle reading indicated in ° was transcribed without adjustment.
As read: 205 °
